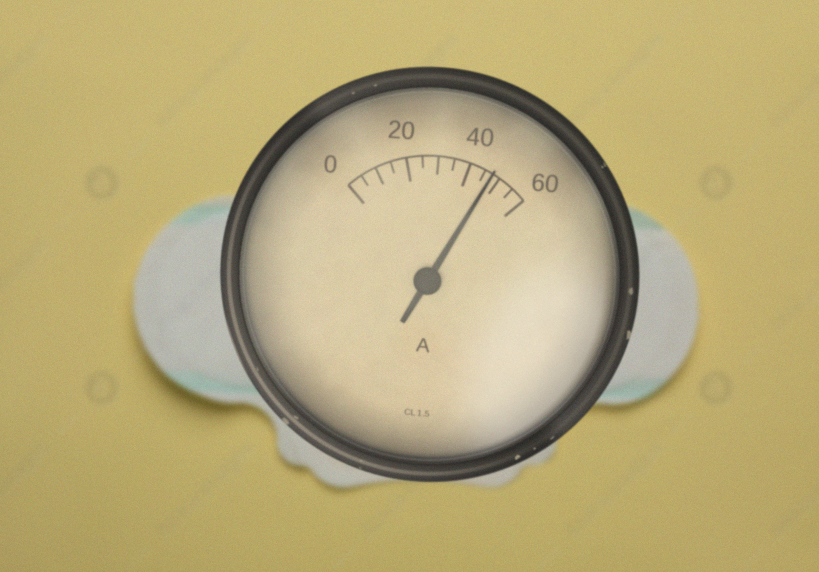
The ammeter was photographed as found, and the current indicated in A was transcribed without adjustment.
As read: 47.5 A
